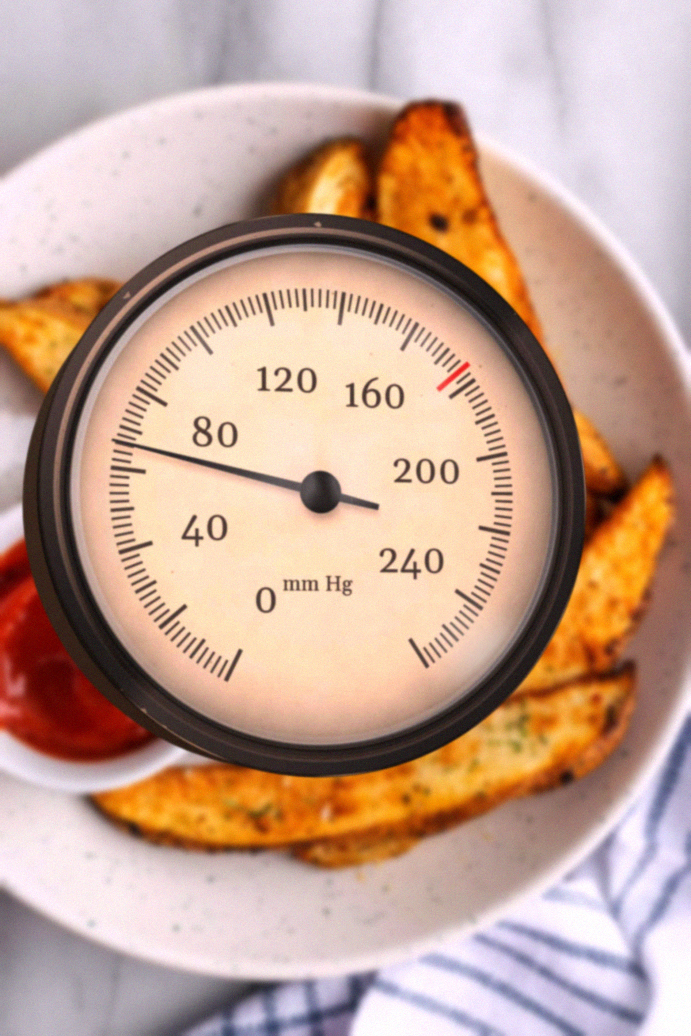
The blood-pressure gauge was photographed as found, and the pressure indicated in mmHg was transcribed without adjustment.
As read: 66 mmHg
